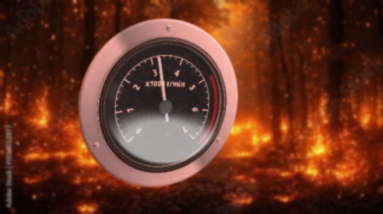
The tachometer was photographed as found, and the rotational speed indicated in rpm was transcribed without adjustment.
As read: 3200 rpm
